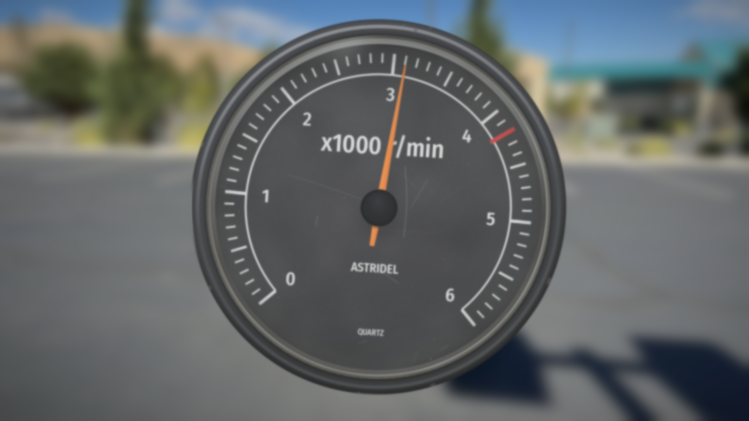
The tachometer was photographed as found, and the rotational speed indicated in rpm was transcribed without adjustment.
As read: 3100 rpm
